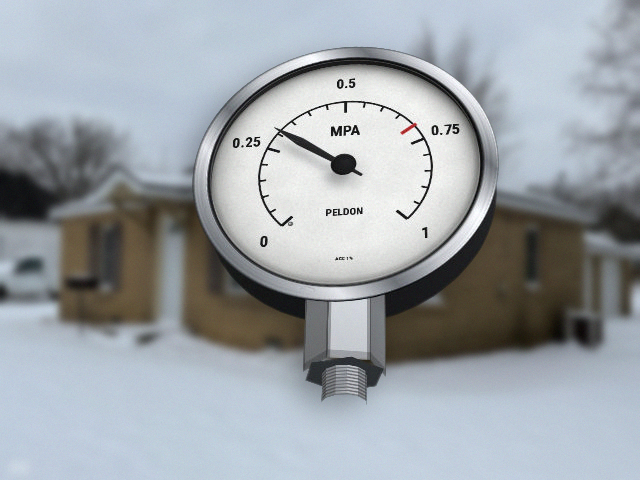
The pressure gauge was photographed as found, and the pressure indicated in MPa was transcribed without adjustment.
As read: 0.3 MPa
